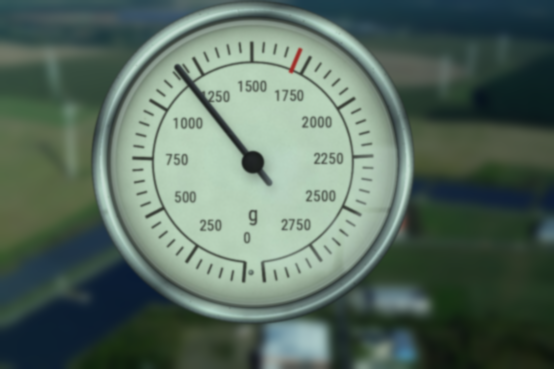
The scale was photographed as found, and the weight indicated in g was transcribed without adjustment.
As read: 1175 g
